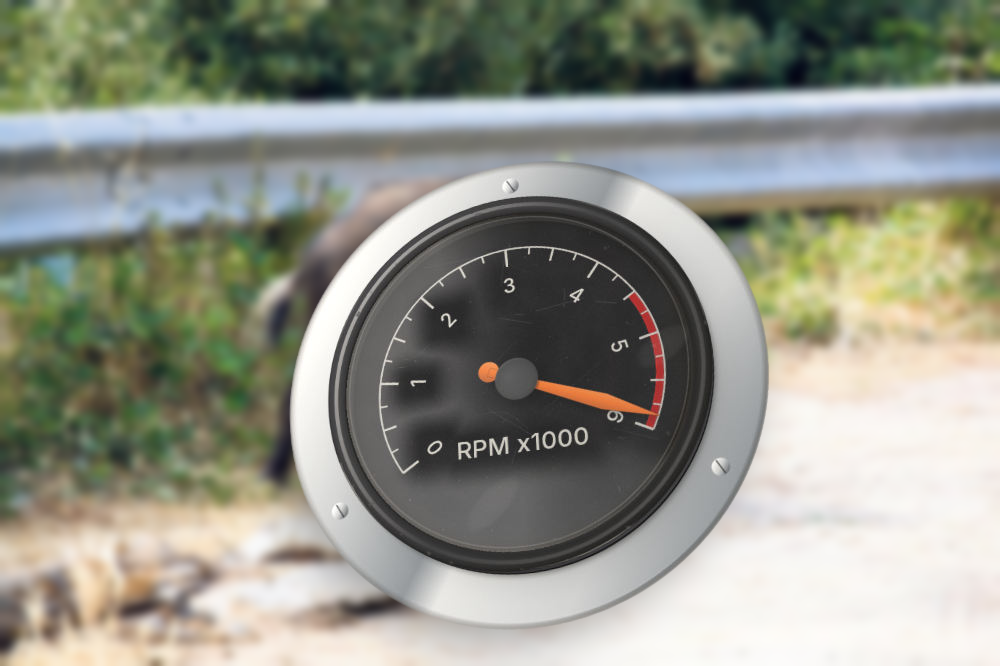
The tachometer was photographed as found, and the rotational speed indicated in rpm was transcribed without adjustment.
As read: 5875 rpm
